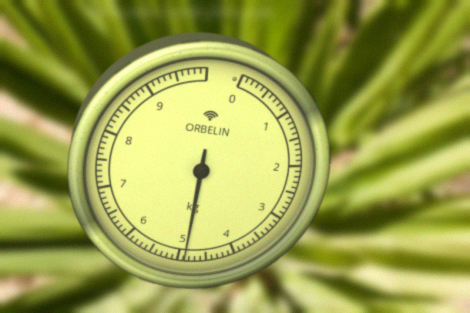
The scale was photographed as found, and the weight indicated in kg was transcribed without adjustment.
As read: 4.9 kg
